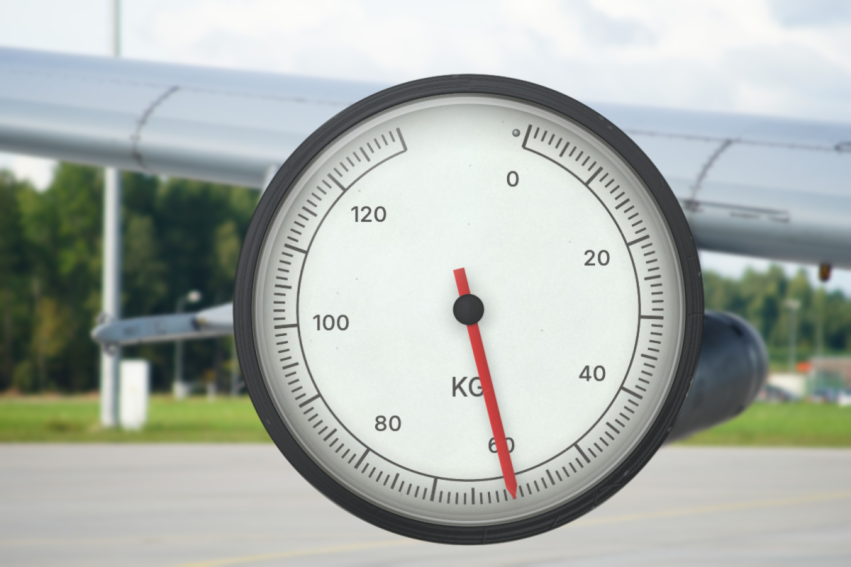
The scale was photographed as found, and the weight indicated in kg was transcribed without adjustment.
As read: 60 kg
